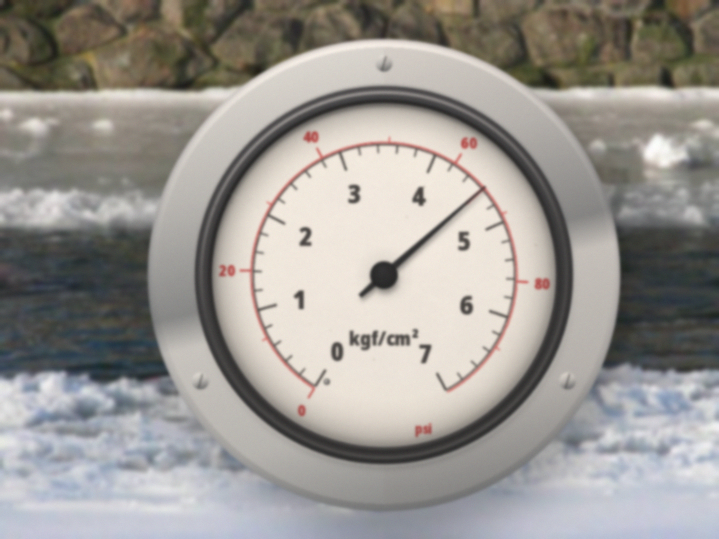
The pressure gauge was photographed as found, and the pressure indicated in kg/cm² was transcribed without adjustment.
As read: 4.6 kg/cm²
